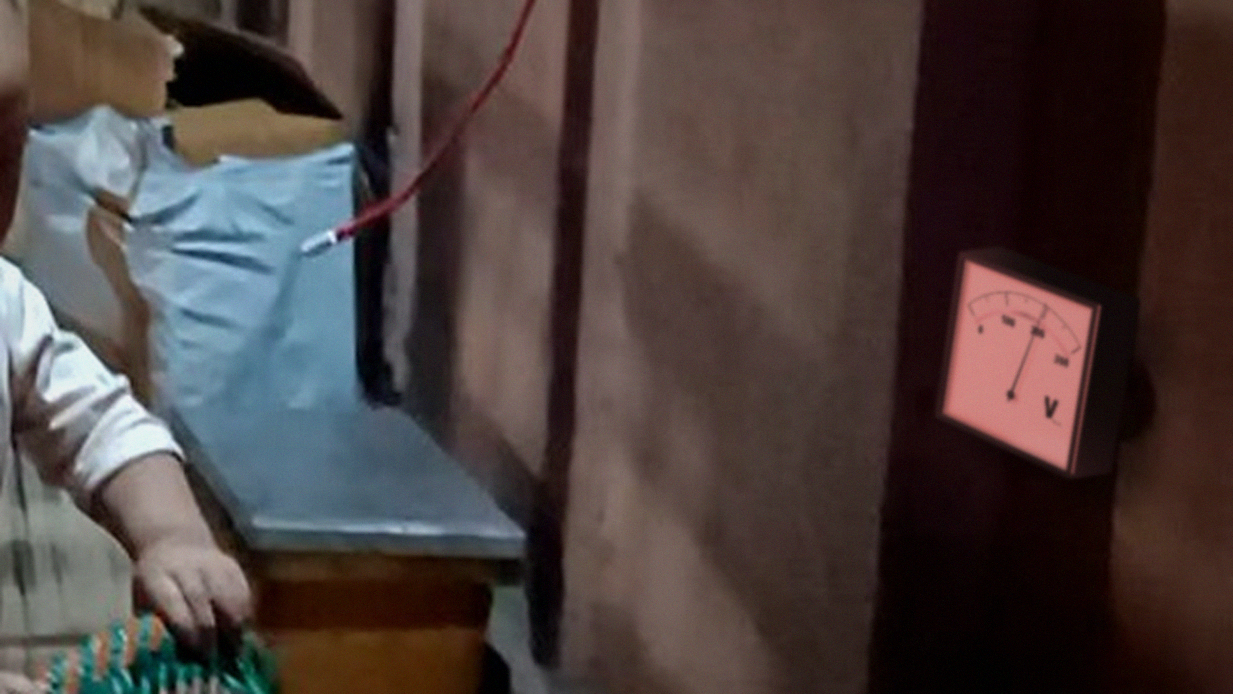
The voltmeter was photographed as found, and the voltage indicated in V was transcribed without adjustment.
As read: 200 V
